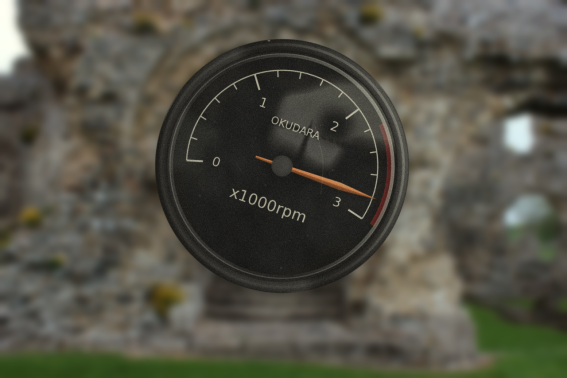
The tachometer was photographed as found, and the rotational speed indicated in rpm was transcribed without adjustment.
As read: 2800 rpm
